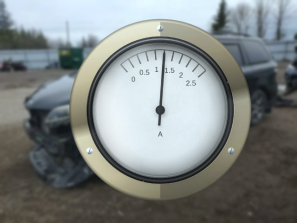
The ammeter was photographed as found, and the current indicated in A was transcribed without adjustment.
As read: 1.25 A
